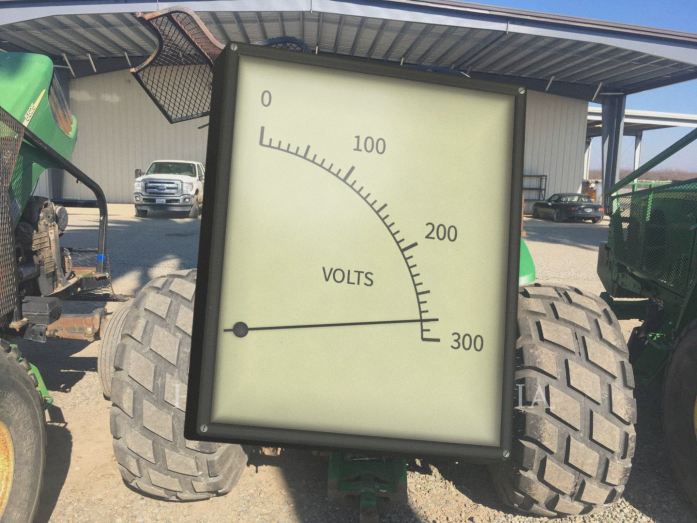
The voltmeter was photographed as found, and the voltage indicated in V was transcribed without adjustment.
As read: 280 V
